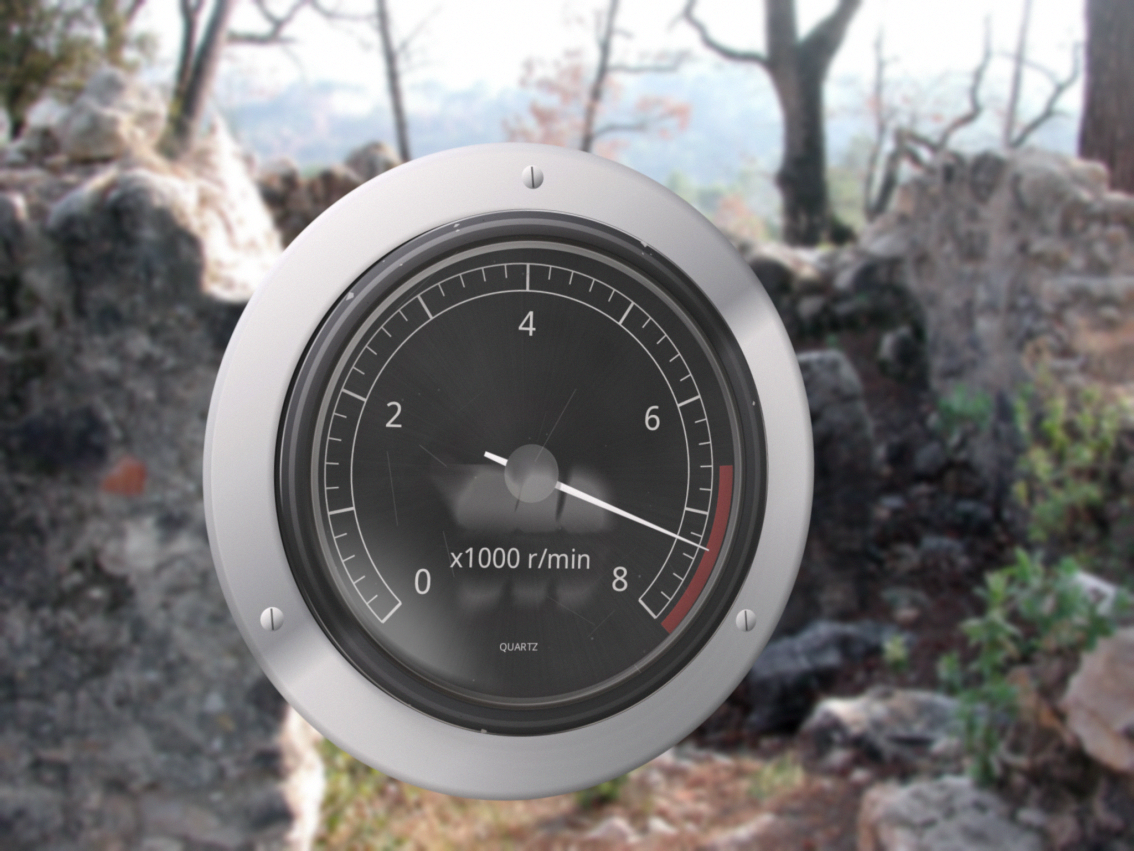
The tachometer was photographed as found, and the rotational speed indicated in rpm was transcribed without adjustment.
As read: 7300 rpm
